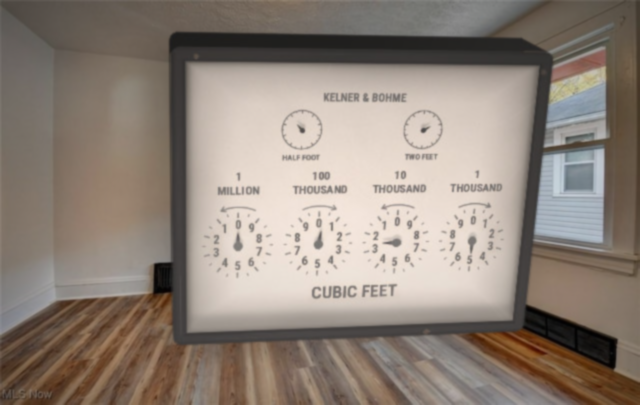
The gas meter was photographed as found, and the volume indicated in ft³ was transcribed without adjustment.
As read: 2500 ft³
